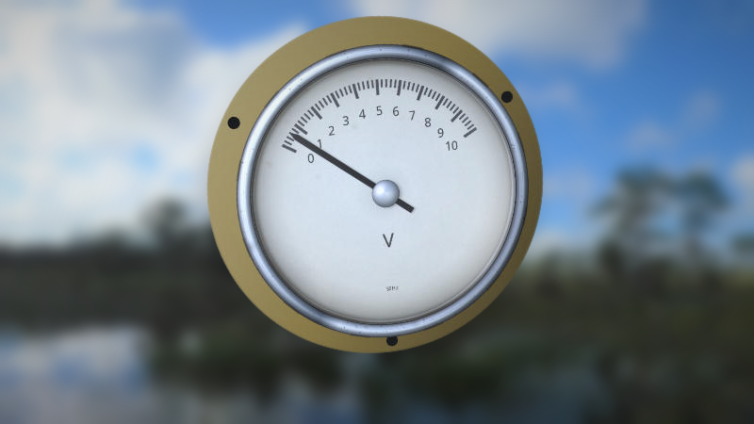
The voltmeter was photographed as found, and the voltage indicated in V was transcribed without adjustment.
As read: 0.6 V
